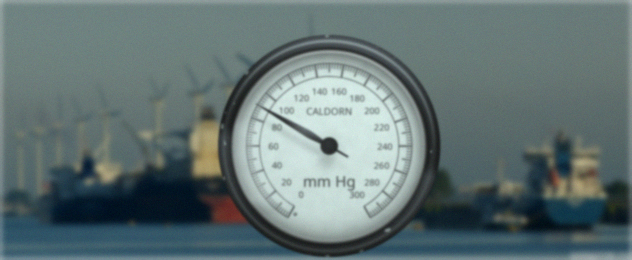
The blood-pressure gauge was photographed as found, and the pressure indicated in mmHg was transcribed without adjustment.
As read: 90 mmHg
